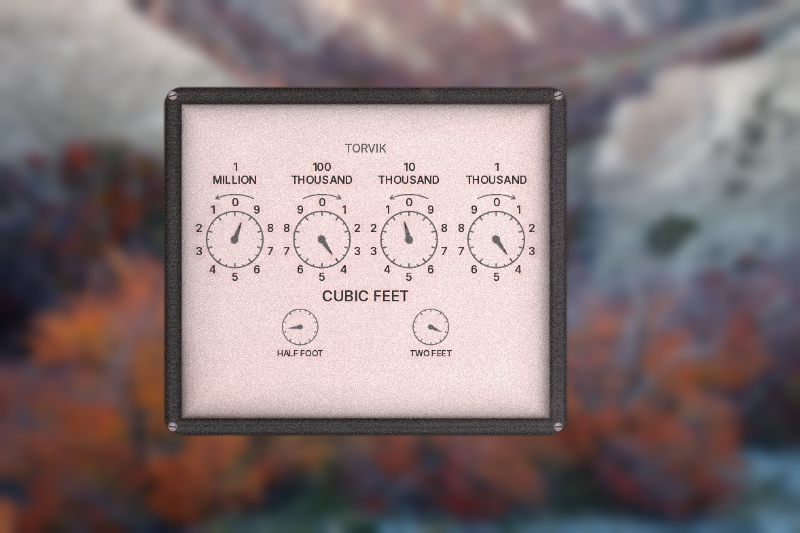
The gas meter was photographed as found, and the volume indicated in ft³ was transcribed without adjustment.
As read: 940400 ft³
